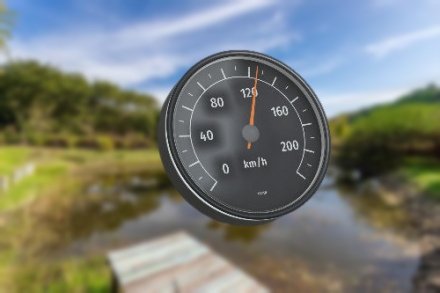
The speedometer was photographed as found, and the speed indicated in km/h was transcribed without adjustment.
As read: 125 km/h
